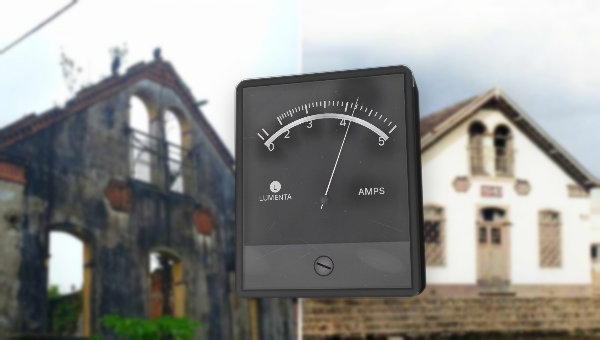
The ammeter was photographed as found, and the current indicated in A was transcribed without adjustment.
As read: 4.2 A
